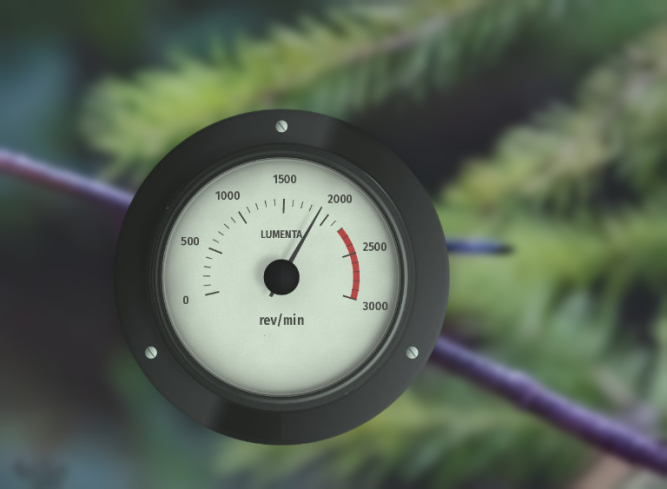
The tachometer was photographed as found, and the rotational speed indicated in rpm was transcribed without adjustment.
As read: 1900 rpm
